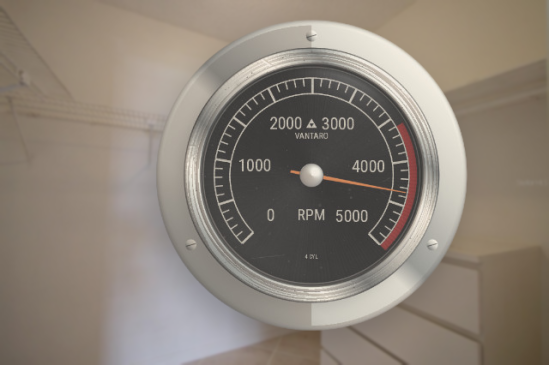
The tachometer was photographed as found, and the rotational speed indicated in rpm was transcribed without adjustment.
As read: 4350 rpm
